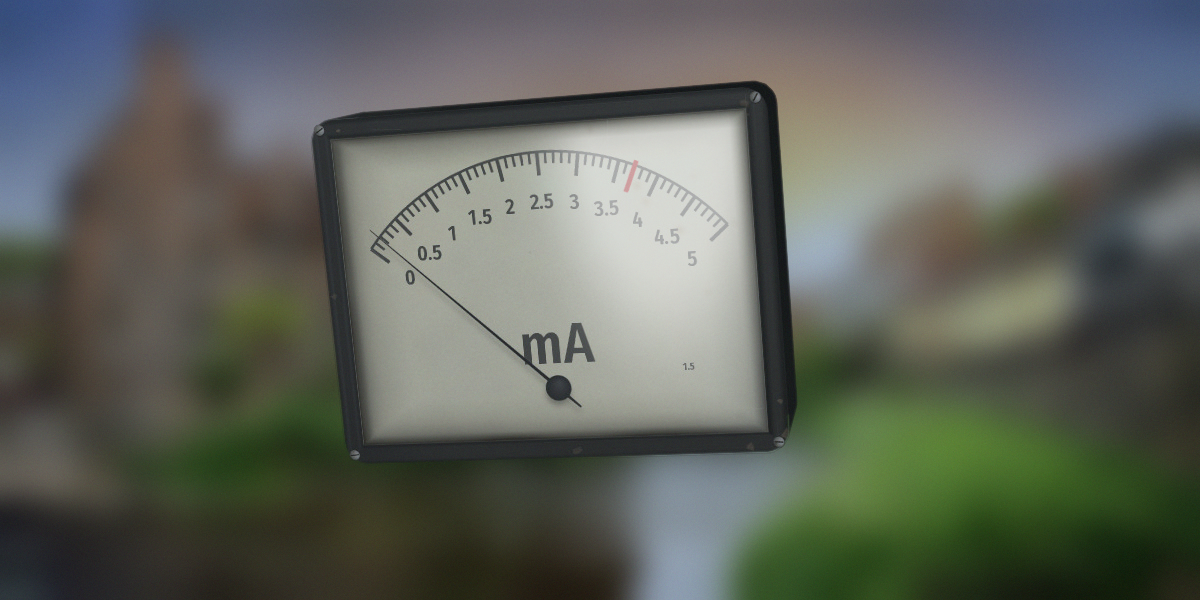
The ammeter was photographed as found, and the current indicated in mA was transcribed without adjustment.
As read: 0.2 mA
